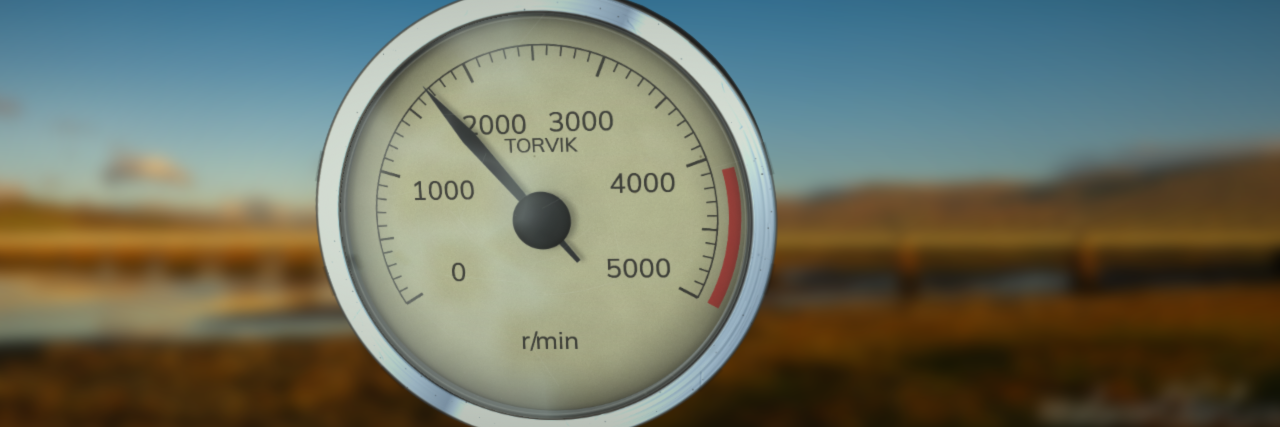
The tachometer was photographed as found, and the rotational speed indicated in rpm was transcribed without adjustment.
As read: 1700 rpm
